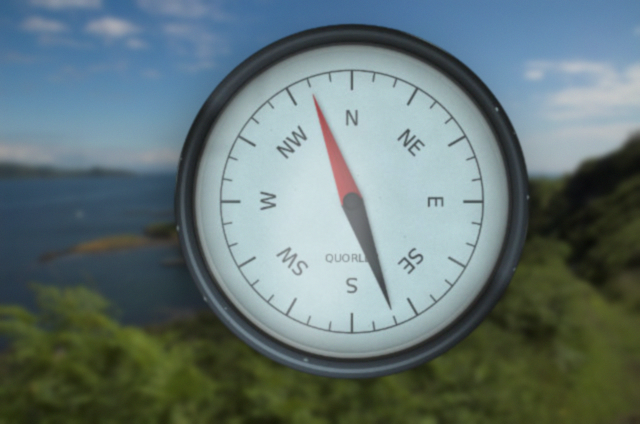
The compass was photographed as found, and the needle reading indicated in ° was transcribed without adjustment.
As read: 340 °
